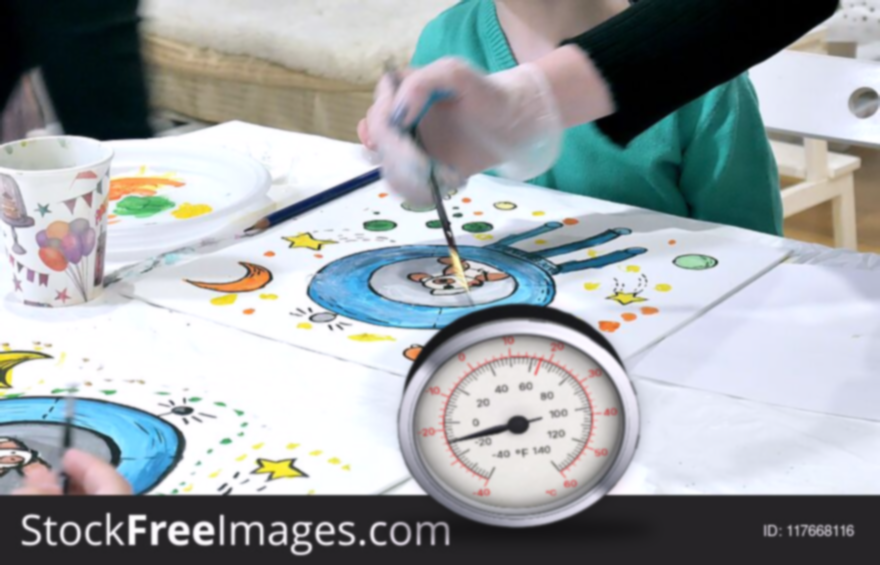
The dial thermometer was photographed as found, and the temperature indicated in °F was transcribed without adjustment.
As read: -10 °F
